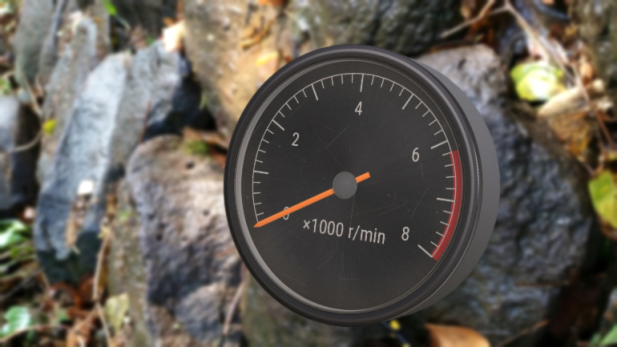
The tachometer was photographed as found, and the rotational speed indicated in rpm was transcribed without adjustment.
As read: 0 rpm
